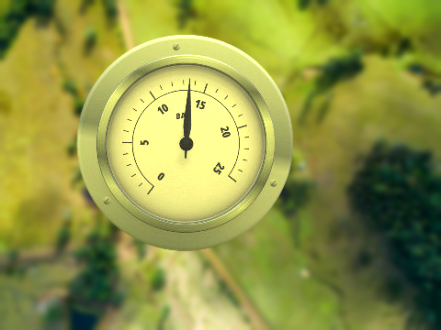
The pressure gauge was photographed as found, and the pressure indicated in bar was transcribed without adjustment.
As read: 13.5 bar
